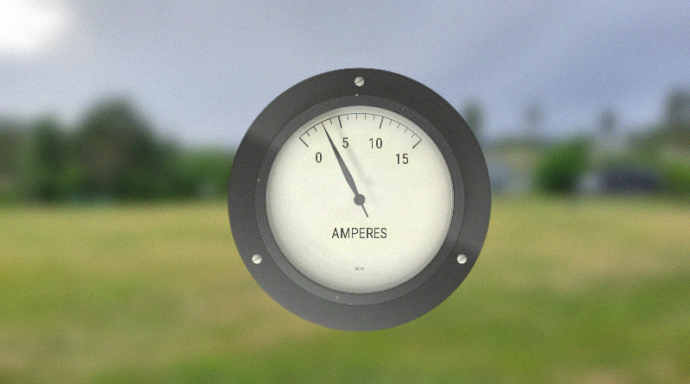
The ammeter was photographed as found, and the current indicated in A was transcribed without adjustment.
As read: 3 A
